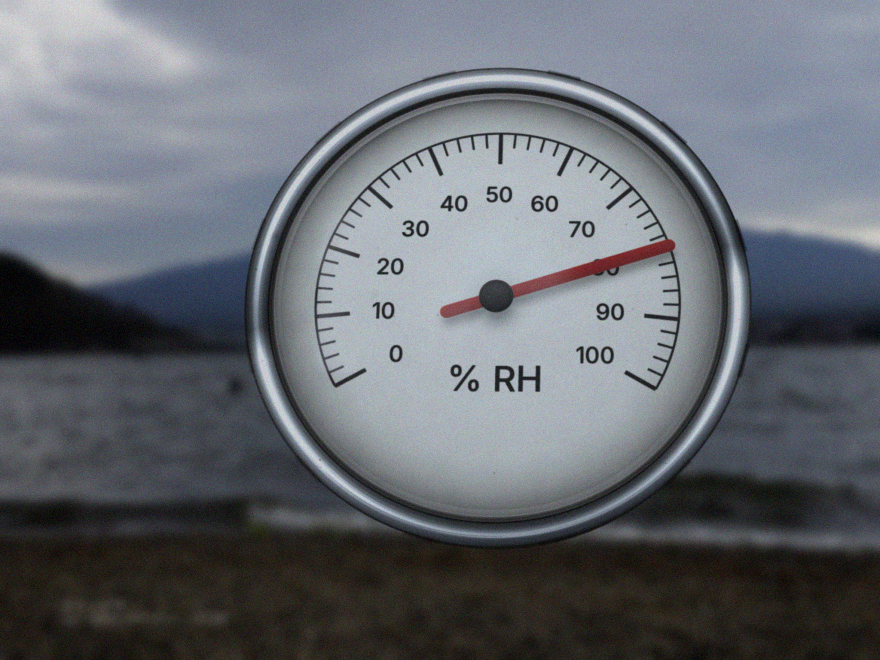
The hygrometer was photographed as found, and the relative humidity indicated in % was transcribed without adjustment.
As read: 80 %
